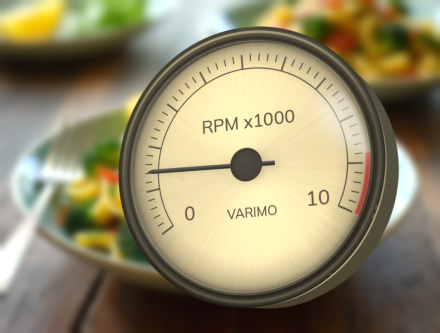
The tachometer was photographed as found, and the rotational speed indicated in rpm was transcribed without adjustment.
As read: 1400 rpm
